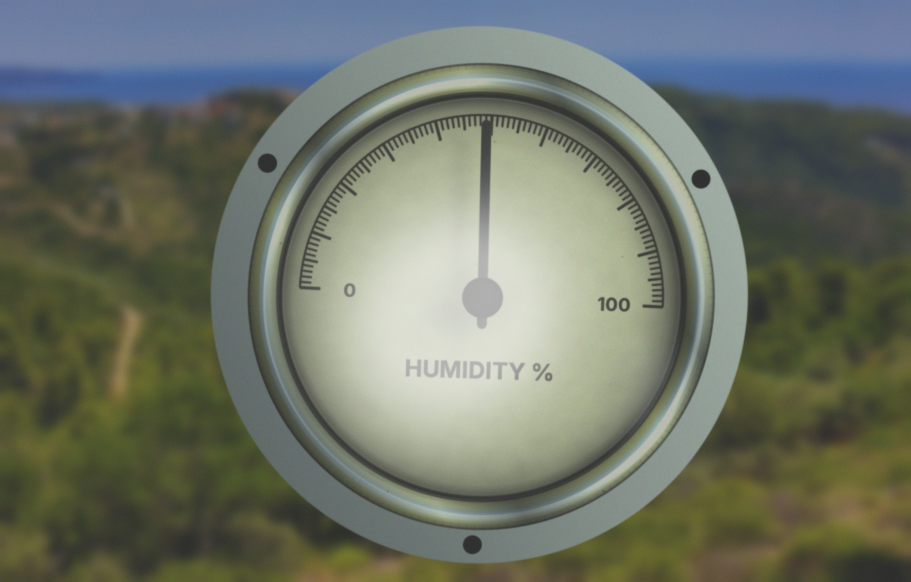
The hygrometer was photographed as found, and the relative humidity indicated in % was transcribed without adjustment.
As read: 49 %
